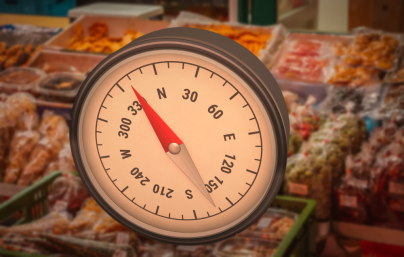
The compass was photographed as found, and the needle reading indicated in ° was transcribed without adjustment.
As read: 340 °
